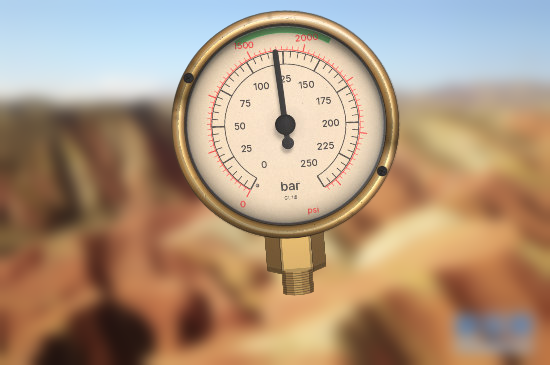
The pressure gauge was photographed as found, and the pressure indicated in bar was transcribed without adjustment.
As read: 120 bar
